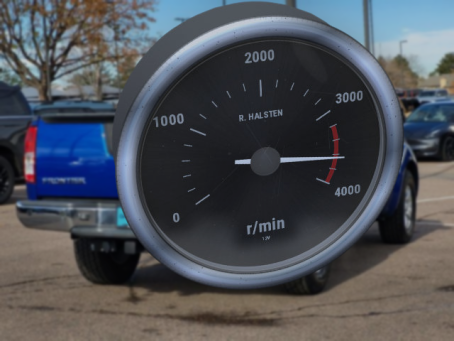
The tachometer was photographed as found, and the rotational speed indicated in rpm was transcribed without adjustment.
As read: 3600 rpm
